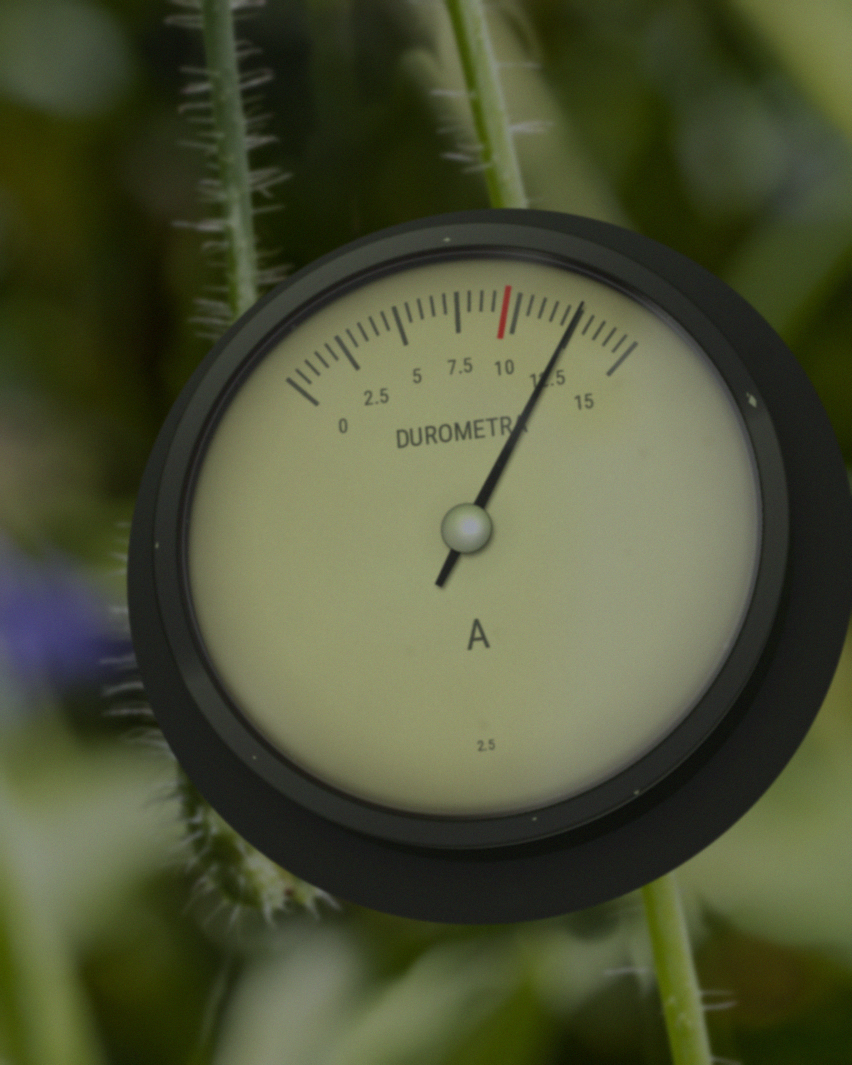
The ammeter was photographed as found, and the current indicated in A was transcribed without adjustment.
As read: 12.5 A
